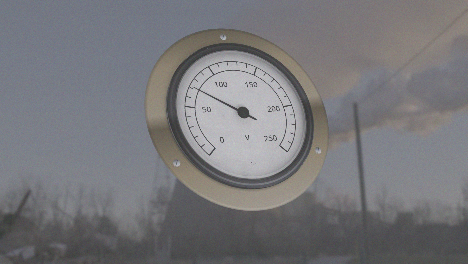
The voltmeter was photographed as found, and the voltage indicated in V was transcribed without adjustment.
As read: 70 V
